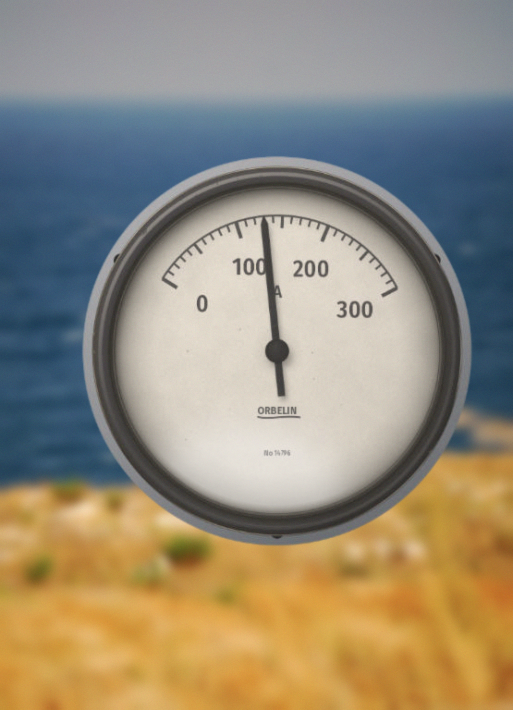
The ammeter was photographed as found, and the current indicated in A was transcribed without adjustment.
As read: 130 A
